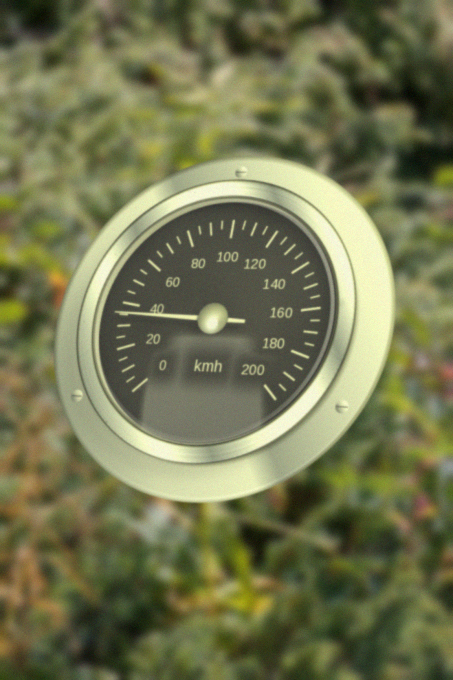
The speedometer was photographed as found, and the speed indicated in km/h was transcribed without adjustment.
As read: 35 km/h
